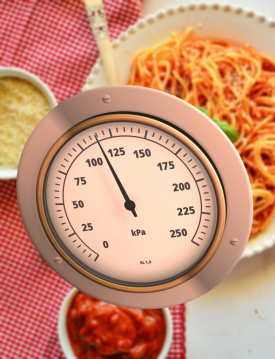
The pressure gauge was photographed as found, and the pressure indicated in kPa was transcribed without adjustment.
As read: 115 kPa
